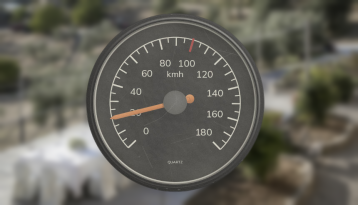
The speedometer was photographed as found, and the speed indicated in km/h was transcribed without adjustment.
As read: 20 km/h
